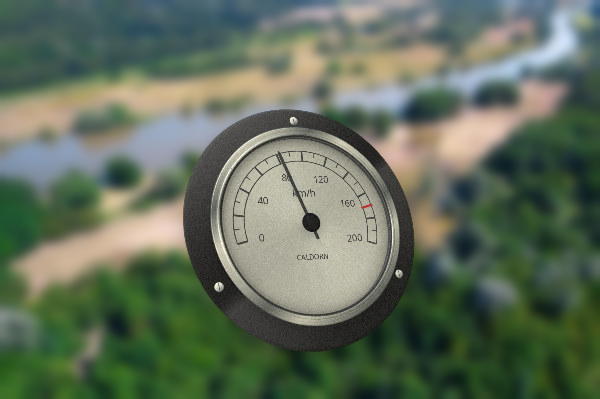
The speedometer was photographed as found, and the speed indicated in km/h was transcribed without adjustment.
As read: 80 km/h
